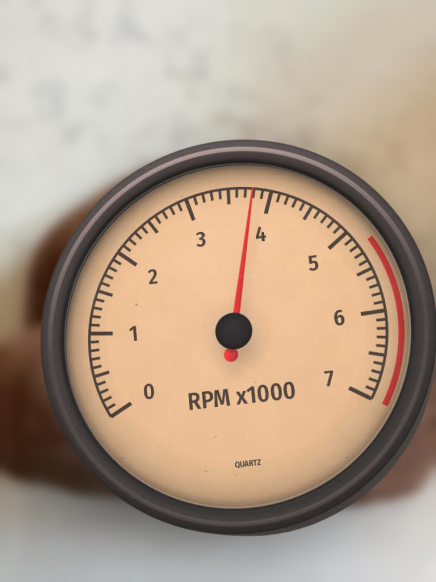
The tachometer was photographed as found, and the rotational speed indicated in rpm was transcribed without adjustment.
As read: 3800 rpm
